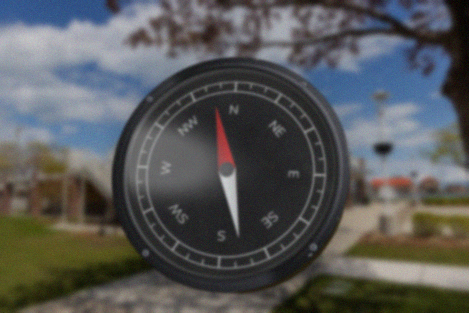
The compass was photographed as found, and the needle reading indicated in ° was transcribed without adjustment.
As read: 345 °
